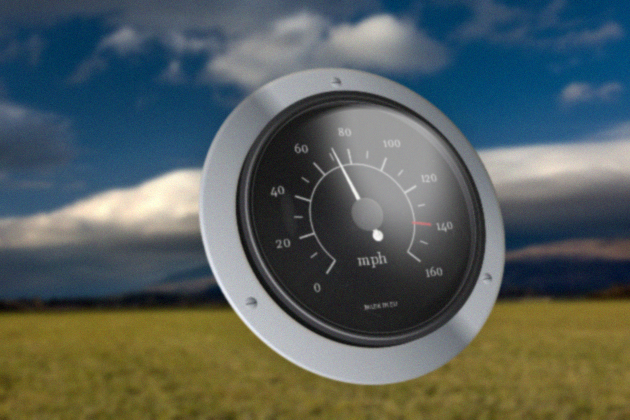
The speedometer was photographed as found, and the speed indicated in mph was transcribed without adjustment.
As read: 70 mph
